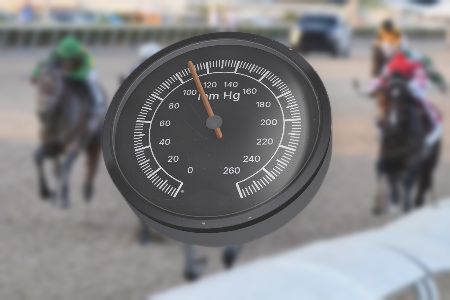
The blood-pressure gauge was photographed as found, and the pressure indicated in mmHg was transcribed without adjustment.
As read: 110 mmHg
